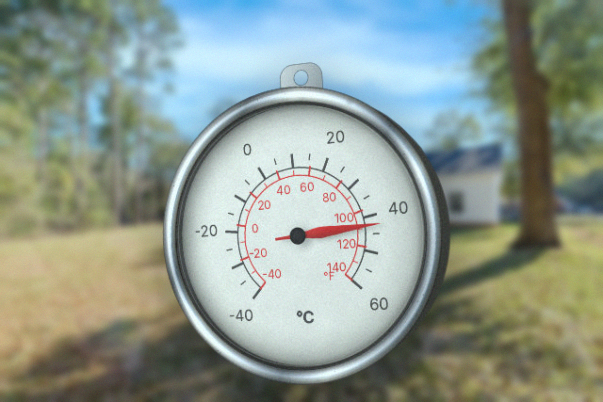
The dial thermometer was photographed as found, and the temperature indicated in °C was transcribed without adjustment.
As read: 42.5 °C
